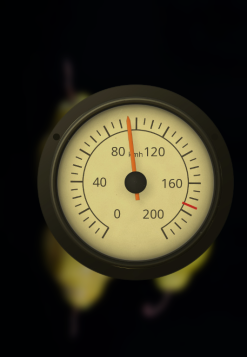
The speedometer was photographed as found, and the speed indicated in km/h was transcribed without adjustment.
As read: 95 km/h
